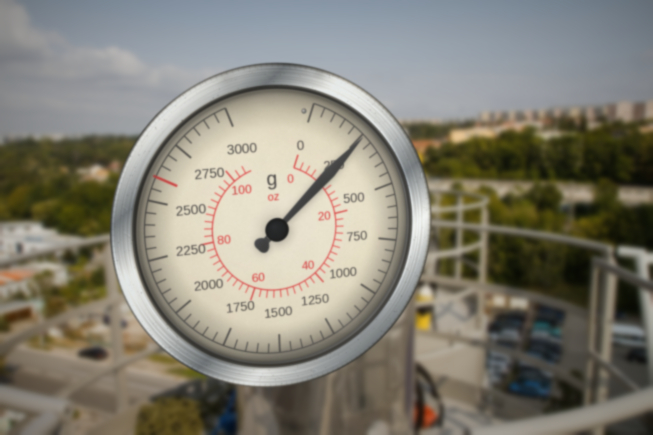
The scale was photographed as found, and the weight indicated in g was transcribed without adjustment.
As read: 250 g
